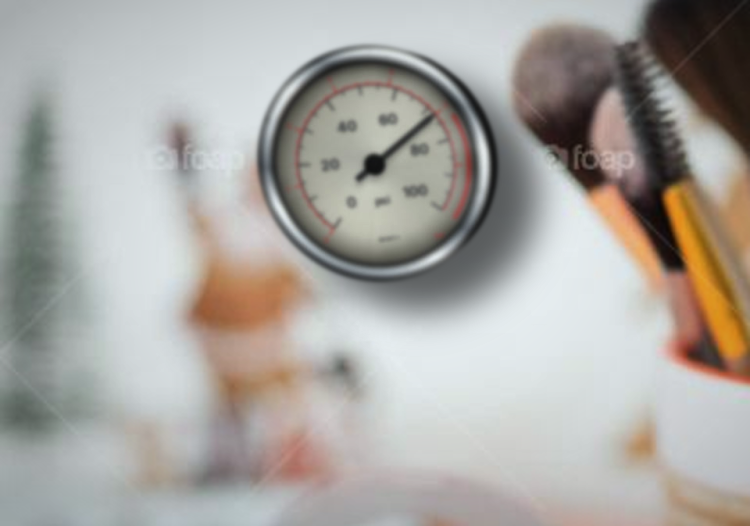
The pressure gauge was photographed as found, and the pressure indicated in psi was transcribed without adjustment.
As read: 72.5 psi
